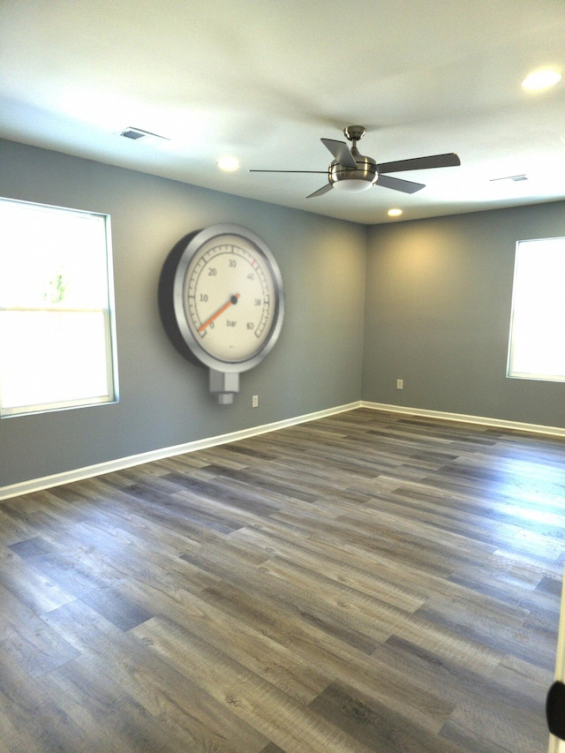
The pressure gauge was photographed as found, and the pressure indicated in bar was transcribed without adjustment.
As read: 2 bar
